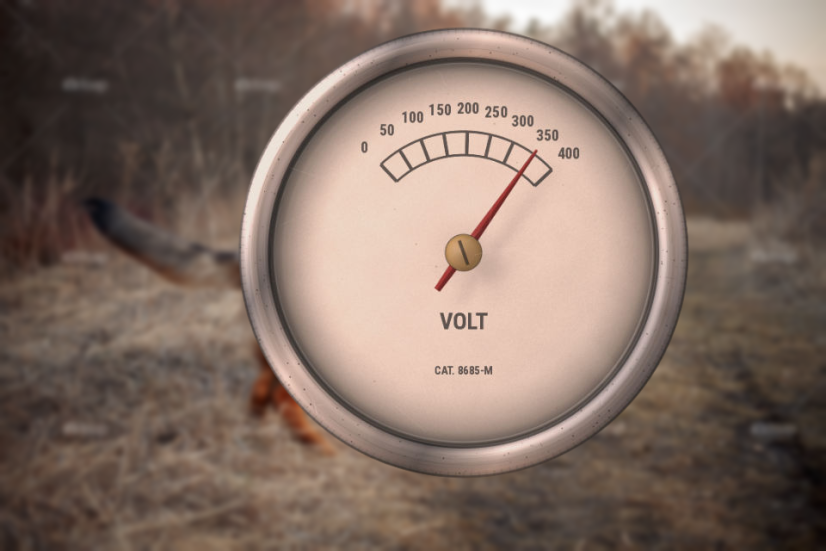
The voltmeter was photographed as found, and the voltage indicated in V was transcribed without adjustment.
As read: 350 V
